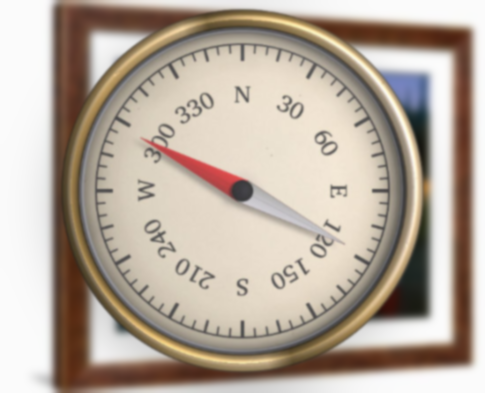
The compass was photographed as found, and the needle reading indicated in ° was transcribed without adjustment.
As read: 297.5 °
